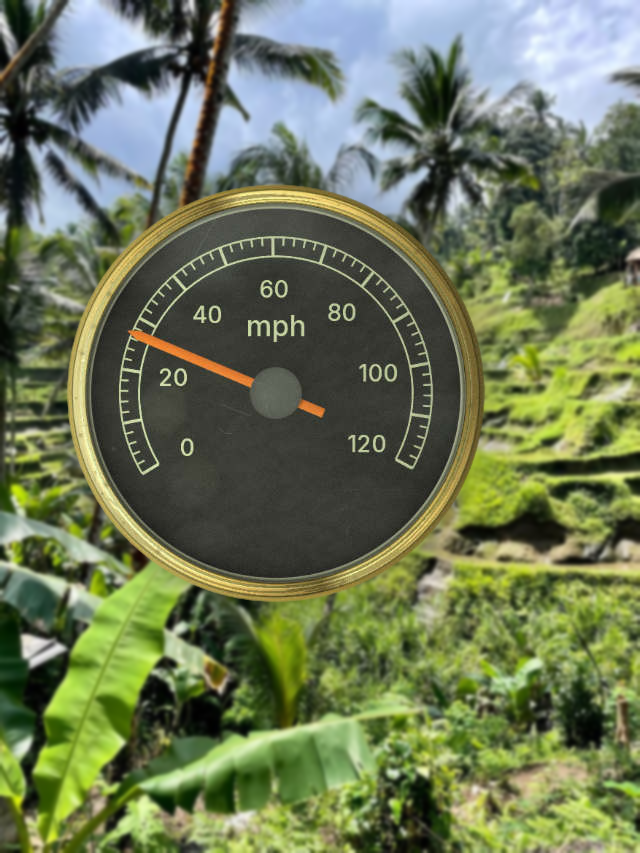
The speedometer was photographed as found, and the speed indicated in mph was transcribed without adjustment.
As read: 27 mph
